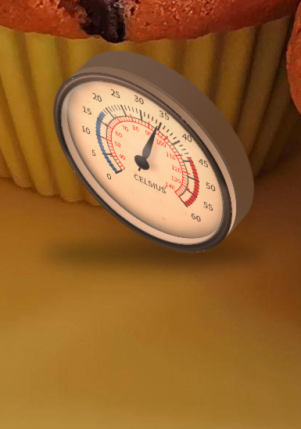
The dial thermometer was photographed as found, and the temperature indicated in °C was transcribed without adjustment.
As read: 35 °C
